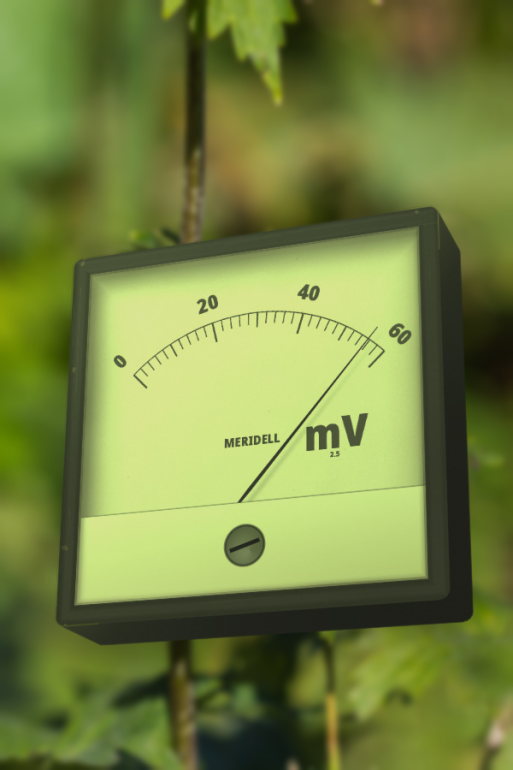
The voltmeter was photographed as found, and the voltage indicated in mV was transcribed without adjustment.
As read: 56 mV
